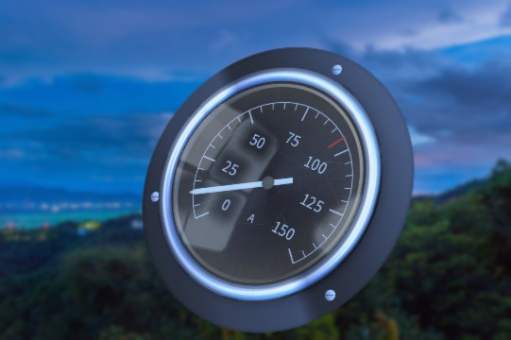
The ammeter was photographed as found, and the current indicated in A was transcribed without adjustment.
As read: 10 A
